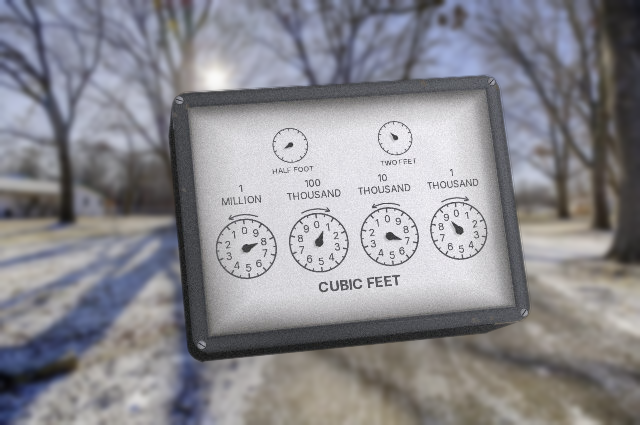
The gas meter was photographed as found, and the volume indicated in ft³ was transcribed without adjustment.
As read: 806900 ft³
